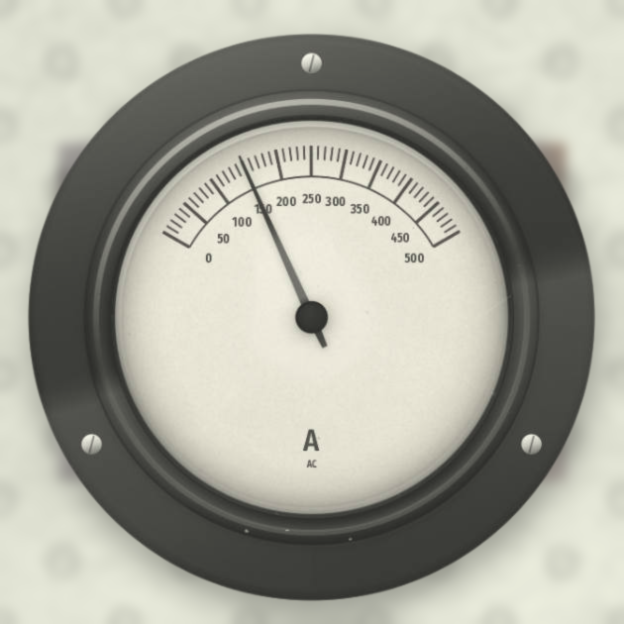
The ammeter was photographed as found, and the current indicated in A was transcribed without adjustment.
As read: 150 A
